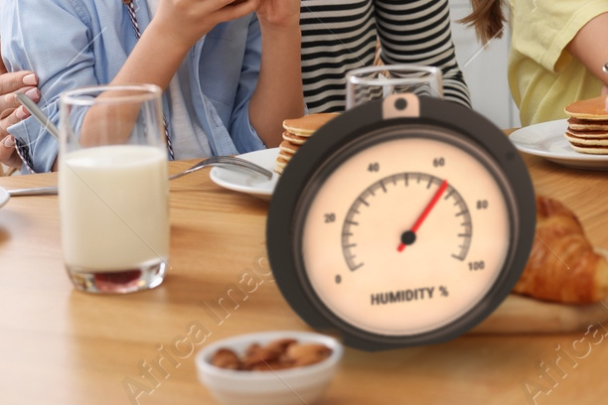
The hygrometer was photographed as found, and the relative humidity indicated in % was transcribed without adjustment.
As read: 65 %
